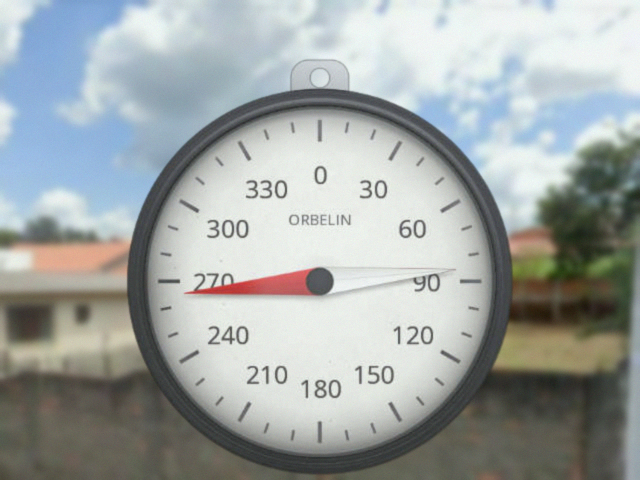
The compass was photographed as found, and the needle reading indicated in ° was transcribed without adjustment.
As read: 265 °
